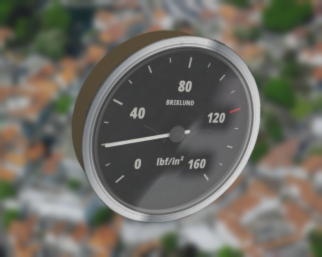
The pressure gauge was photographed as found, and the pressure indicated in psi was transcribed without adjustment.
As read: 20 psi
